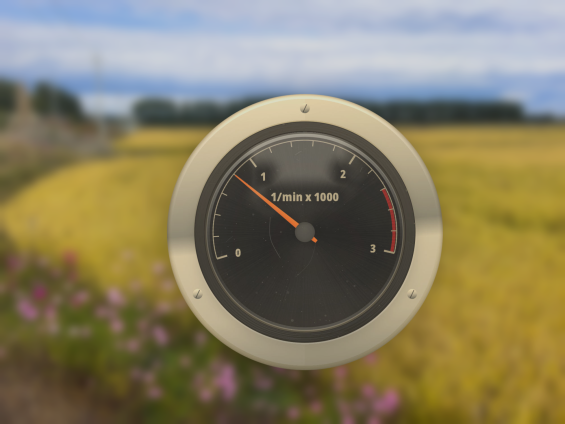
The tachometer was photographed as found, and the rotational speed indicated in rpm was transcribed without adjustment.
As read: 800 rpm
